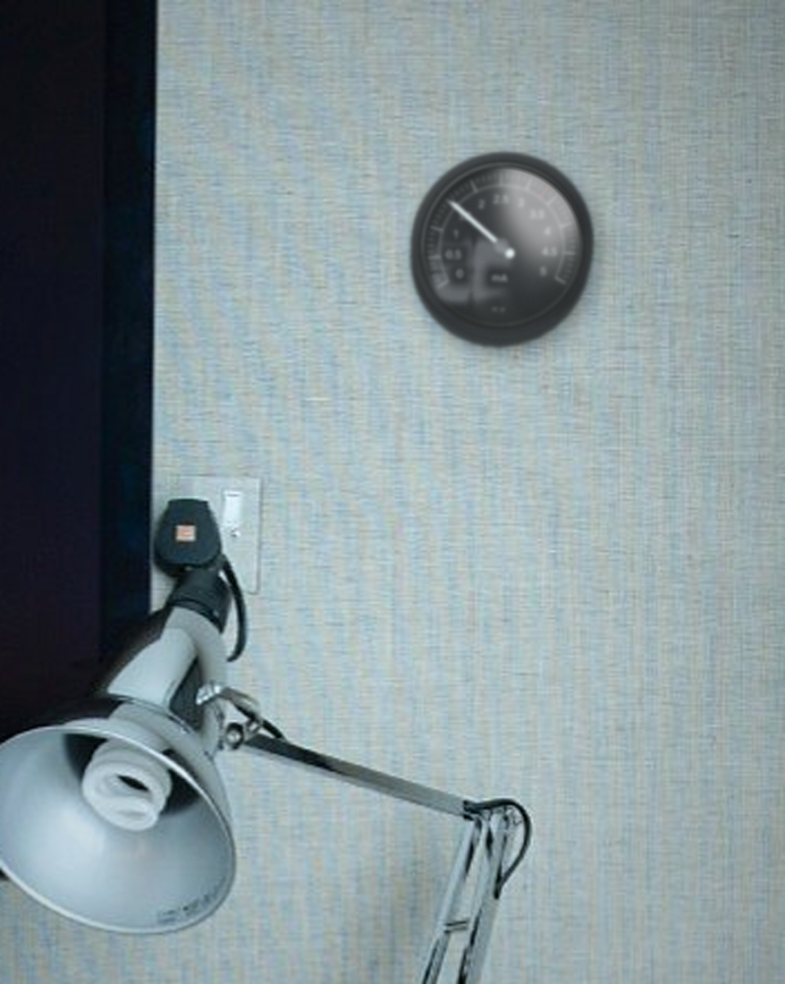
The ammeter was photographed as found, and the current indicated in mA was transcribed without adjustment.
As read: 1.5 mA
